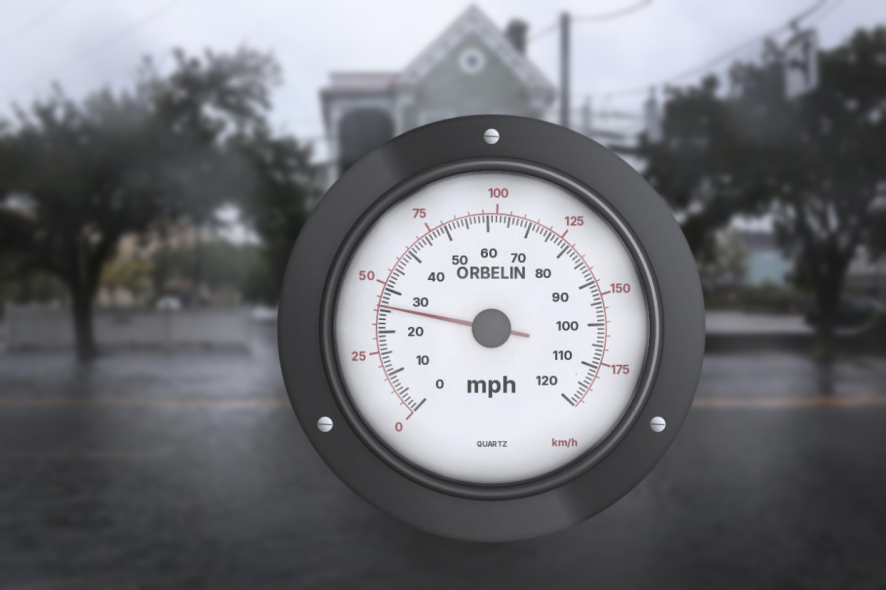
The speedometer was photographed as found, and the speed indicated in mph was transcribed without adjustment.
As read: 26 mph
